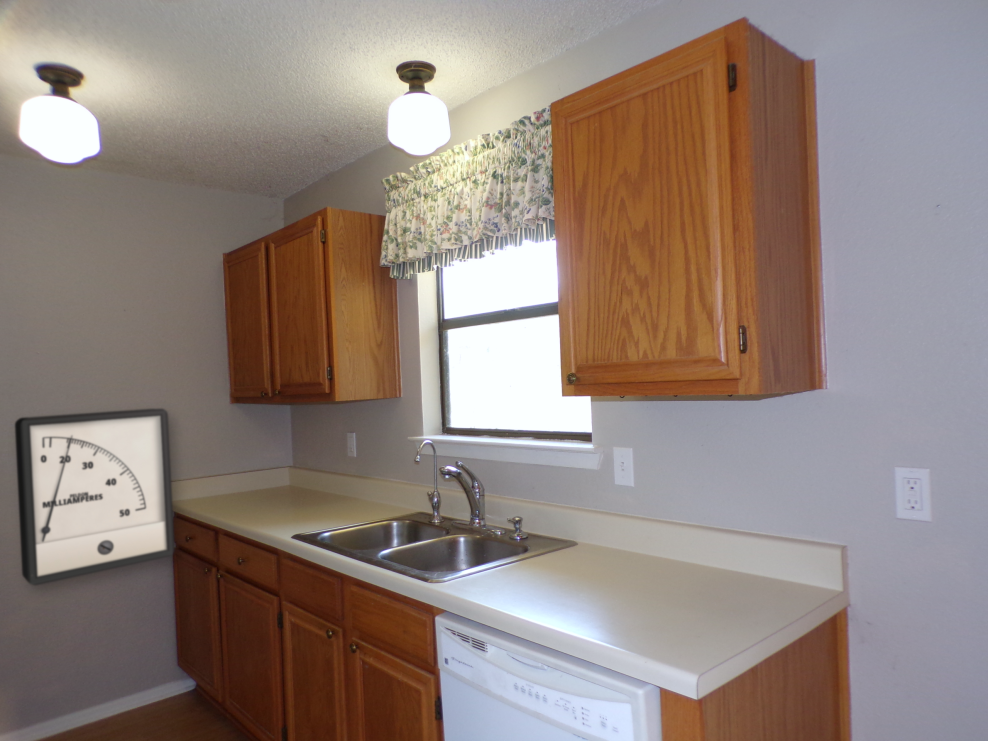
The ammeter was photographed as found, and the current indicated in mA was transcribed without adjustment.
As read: 20 mA
